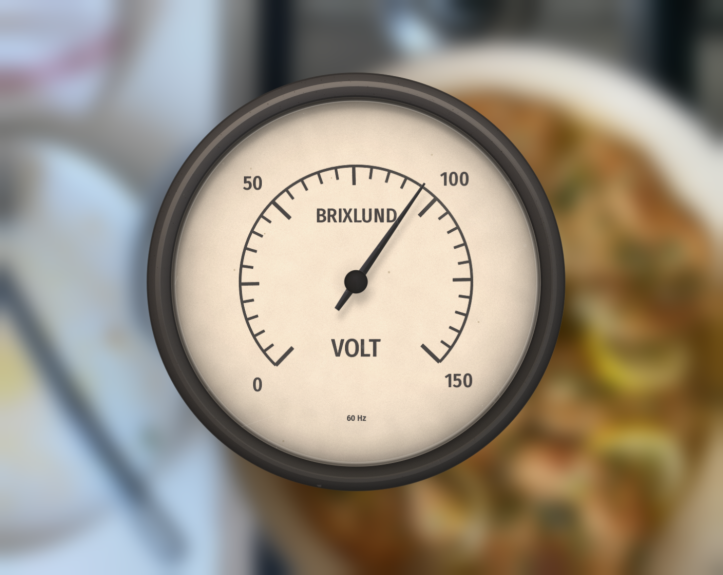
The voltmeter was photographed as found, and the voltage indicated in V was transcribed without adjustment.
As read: 95 V
